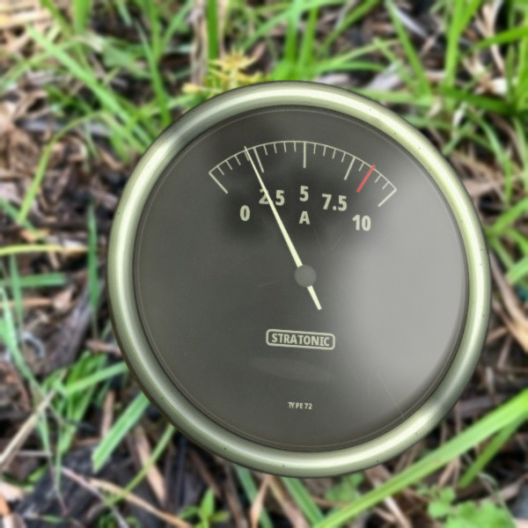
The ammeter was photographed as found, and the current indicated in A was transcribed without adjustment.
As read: 2 A
